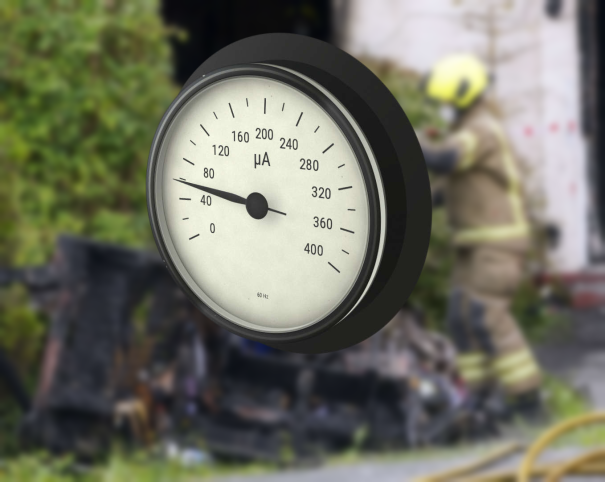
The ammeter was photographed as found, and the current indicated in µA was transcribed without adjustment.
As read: 60 µA
